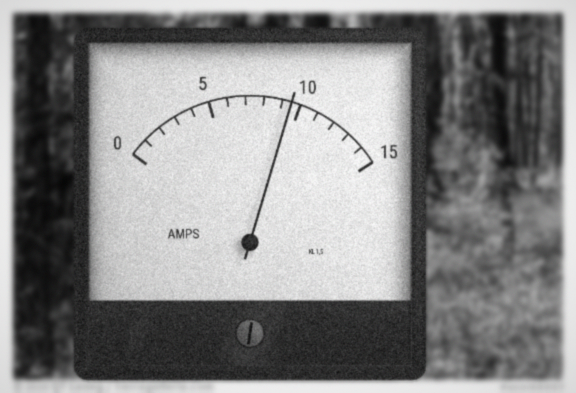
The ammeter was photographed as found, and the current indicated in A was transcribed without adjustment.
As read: 9.5 A
